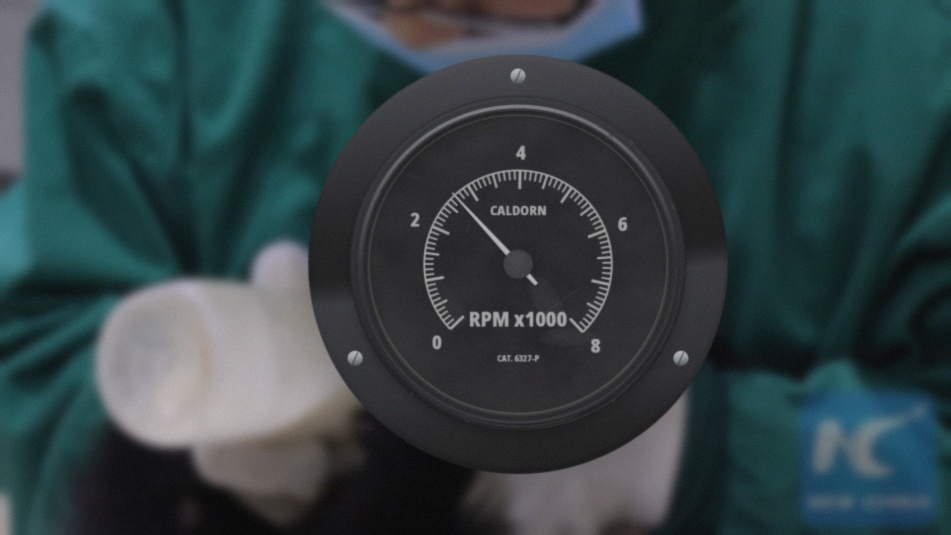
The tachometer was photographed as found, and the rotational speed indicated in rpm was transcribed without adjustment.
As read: 2700 rpm
